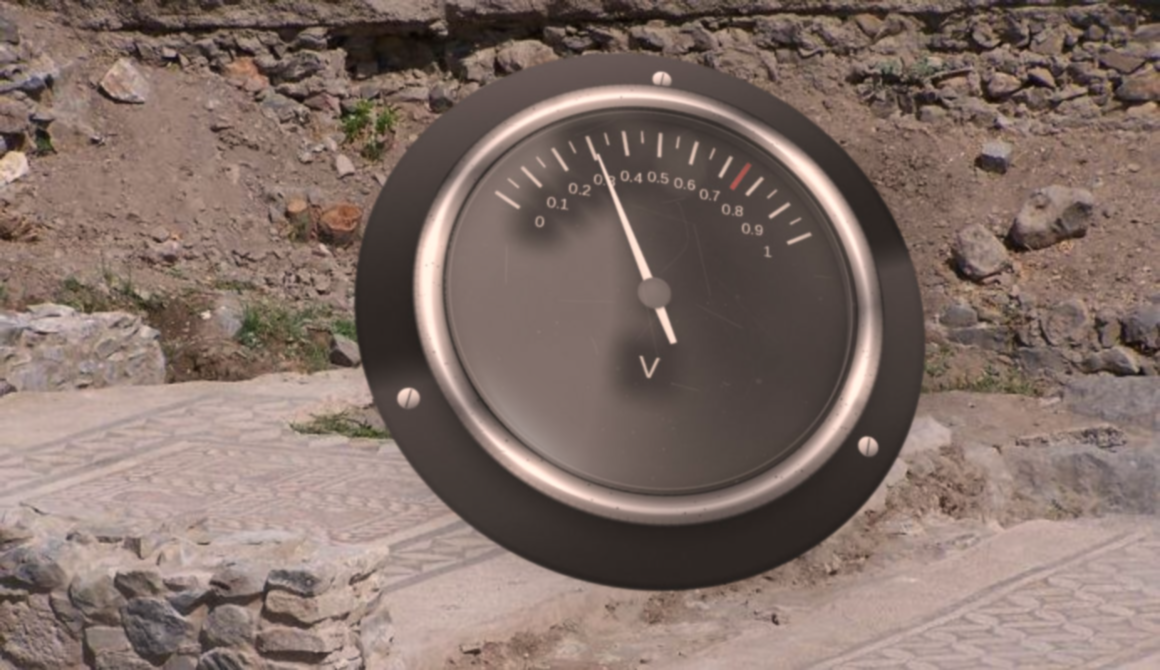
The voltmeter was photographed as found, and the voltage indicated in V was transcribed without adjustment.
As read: 0.3 V
